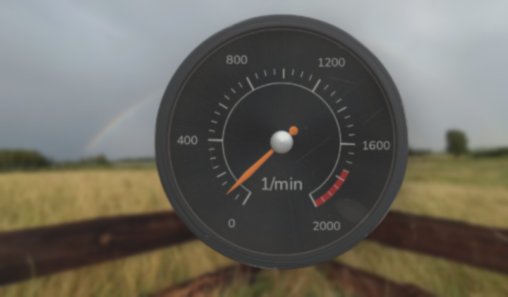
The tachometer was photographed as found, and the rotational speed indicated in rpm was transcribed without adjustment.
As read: 100 rpm
